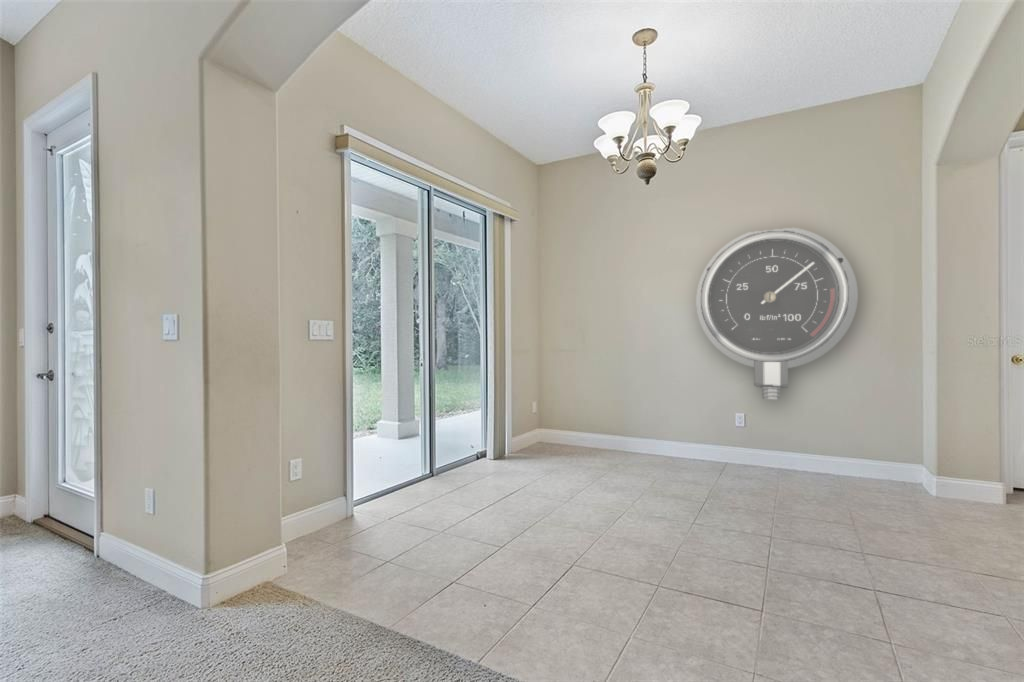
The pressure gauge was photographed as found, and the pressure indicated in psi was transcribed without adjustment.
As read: 67.5 psi
